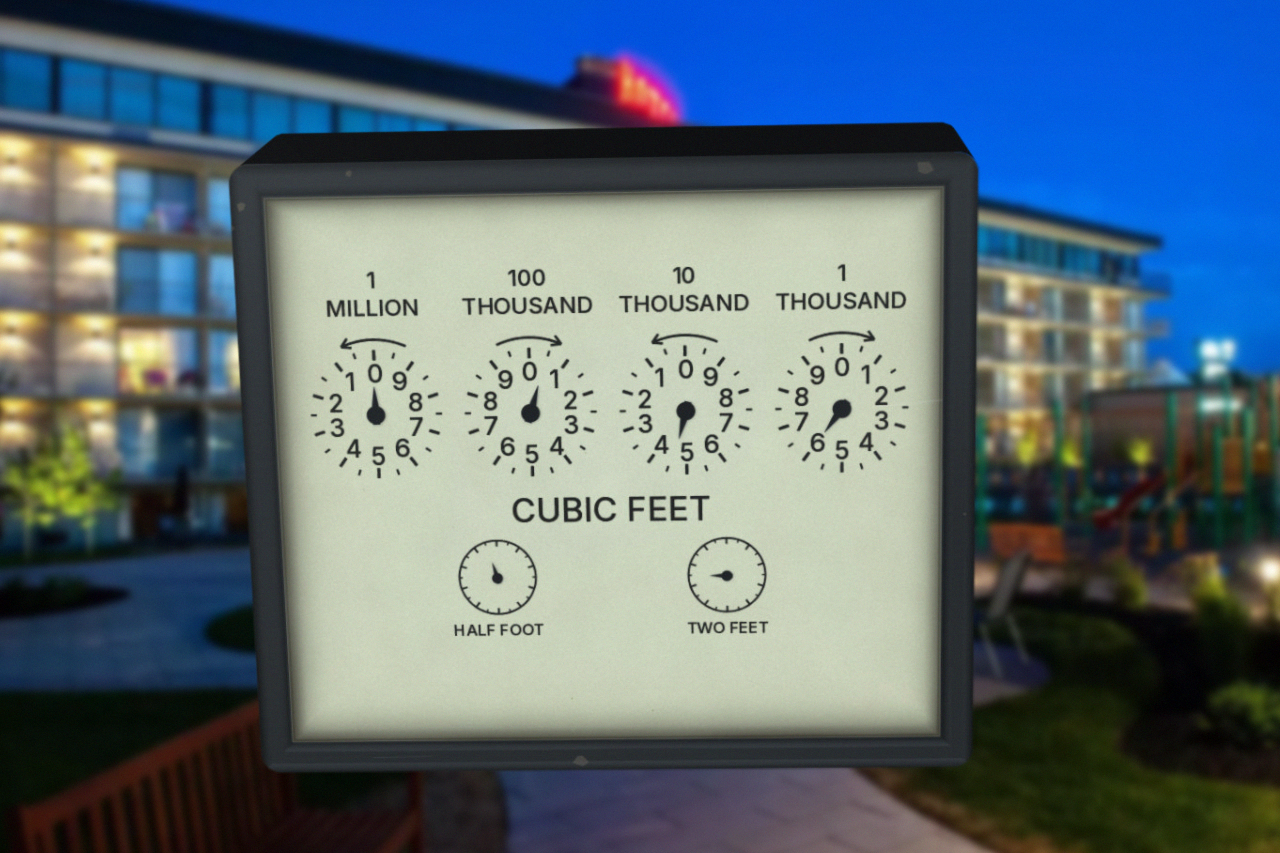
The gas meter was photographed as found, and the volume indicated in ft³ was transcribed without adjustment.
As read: 4600 ft³
